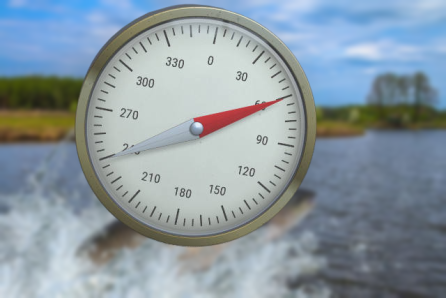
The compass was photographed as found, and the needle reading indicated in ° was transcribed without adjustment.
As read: 60 °
